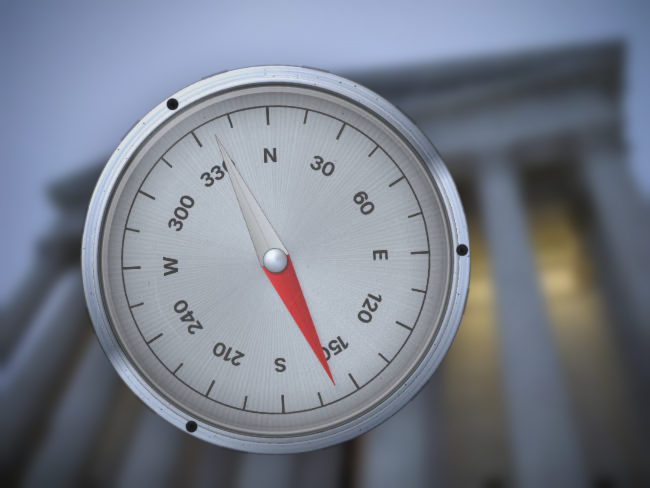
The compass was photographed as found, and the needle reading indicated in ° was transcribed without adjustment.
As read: 157.5 °
